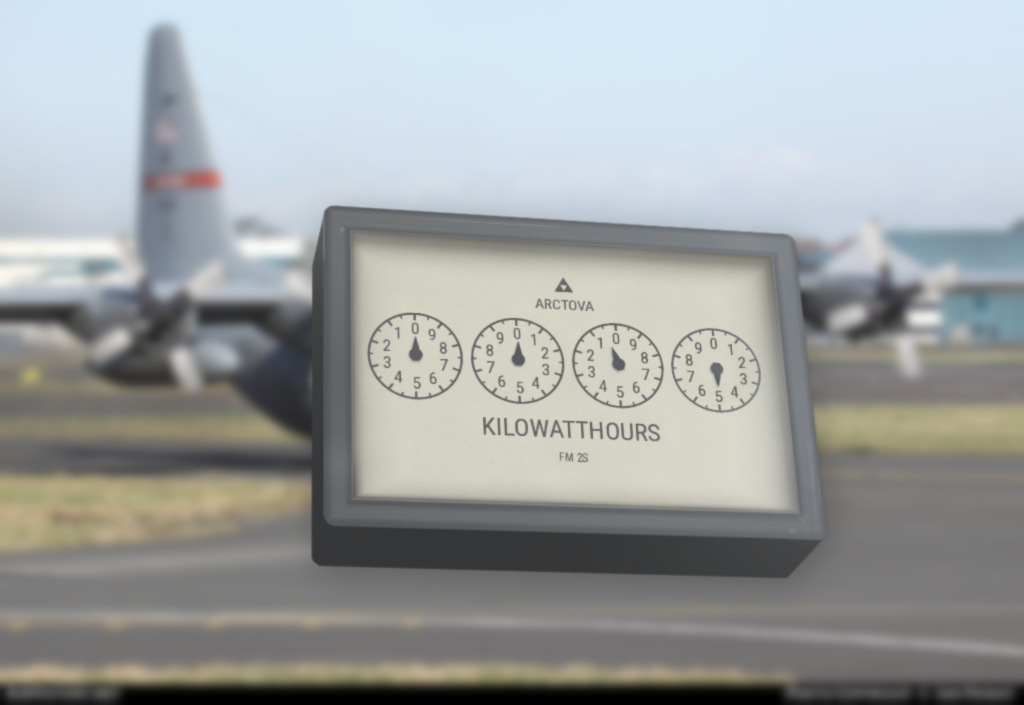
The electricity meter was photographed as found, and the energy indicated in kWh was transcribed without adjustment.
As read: 5 kWh
